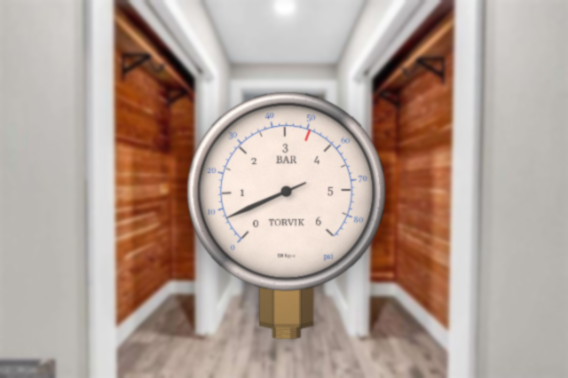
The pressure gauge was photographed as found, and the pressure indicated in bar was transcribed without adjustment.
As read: 0.5 bar
